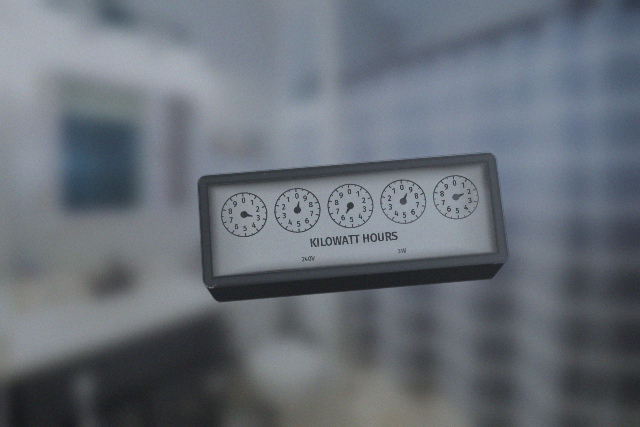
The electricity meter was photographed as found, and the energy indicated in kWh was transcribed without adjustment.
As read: 29592 kWh
